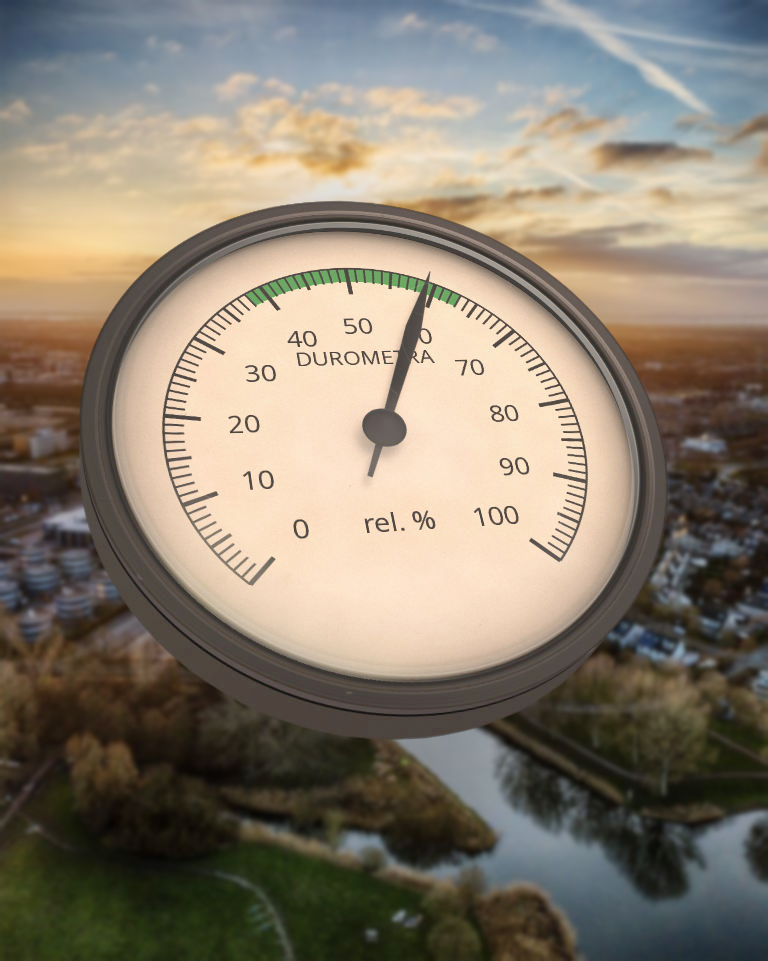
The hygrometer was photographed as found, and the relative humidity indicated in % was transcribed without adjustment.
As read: 59 %
